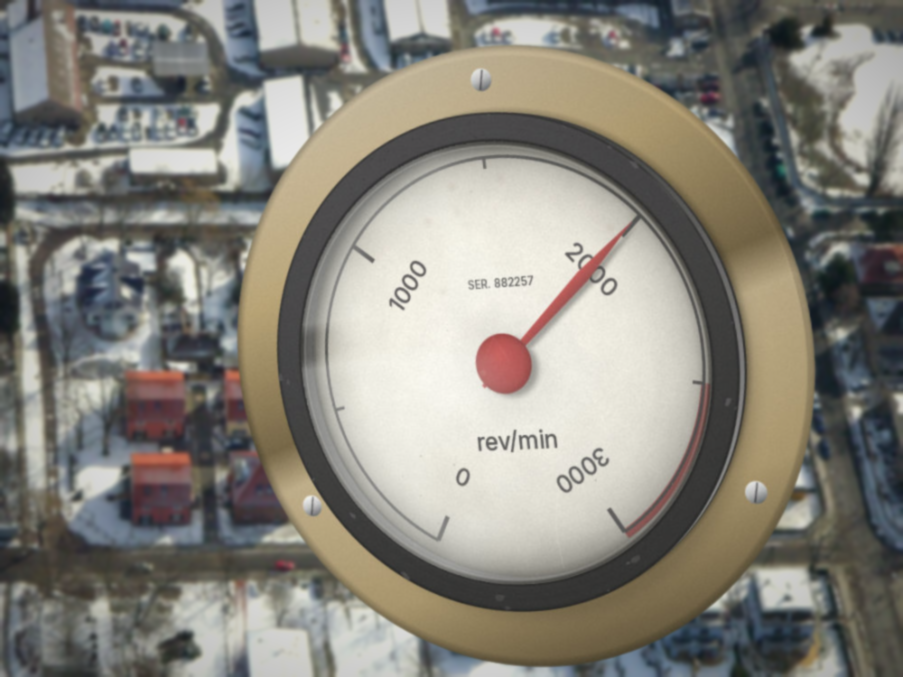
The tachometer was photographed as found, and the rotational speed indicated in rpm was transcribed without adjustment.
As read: 2000 rpm
